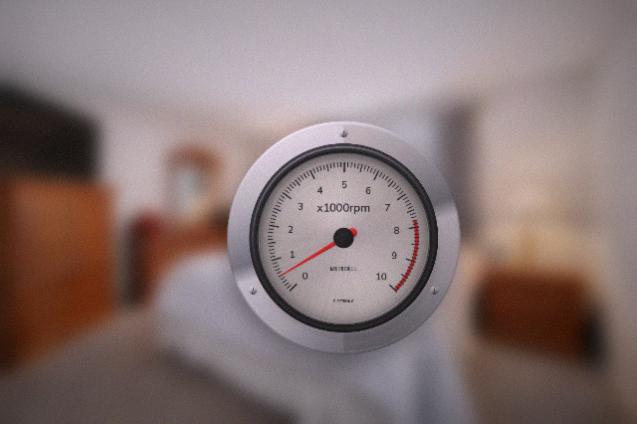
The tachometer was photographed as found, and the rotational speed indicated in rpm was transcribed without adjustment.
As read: 500 rpm
